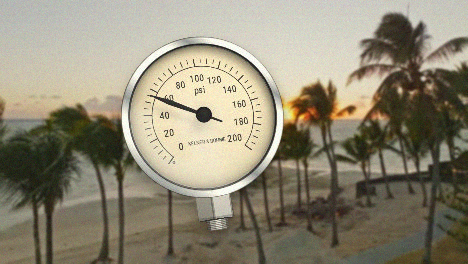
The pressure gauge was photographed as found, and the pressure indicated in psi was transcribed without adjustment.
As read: 55 psi
